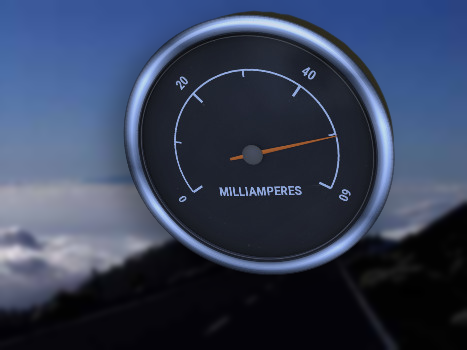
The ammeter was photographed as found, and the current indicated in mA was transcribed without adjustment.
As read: 50 mA
